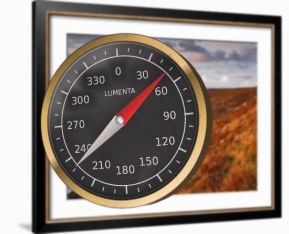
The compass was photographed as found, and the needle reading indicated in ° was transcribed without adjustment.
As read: 50 °
